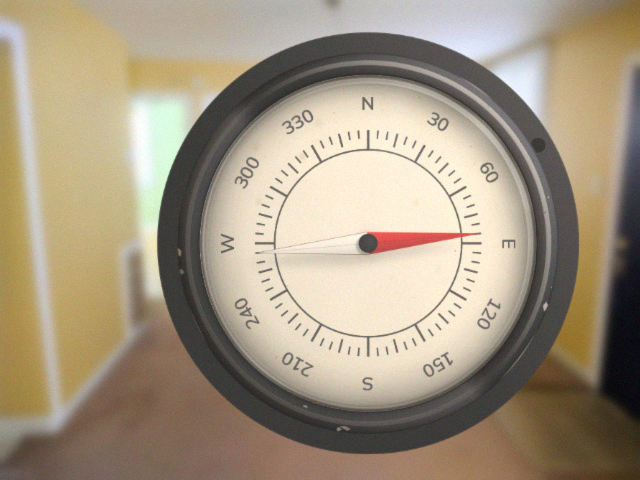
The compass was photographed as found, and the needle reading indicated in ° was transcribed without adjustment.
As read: 85 °
